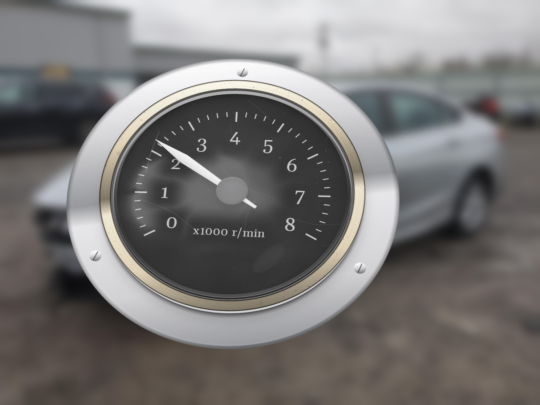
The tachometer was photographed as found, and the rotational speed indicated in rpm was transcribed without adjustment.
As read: 2200 rpm
